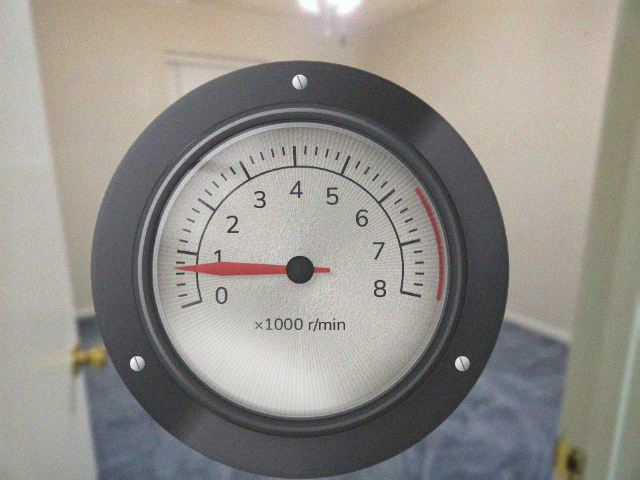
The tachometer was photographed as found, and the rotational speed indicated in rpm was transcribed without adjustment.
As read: 700 rpm
